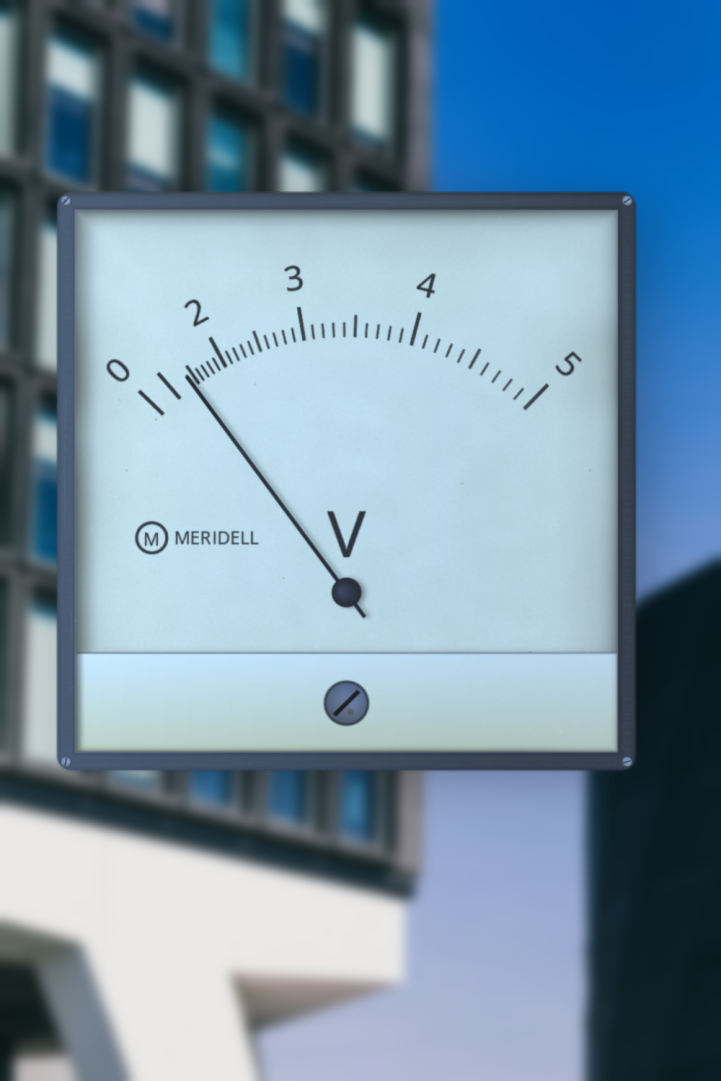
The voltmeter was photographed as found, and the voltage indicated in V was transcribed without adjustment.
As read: 1.4 V
